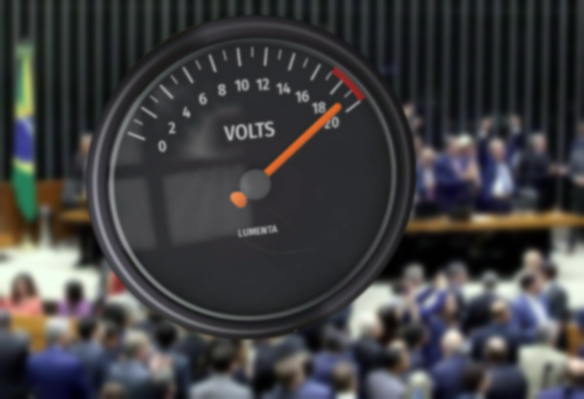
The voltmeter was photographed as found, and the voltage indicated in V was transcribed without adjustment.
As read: 19 V
